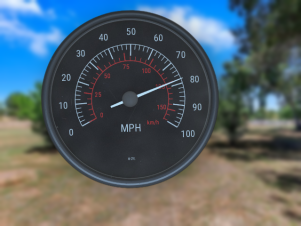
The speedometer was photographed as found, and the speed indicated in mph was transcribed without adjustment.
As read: 78 mph
